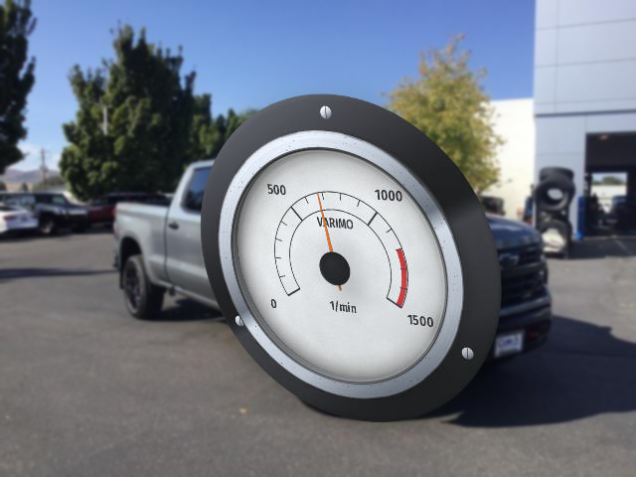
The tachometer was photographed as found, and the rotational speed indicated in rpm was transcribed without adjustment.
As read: 700 rpm
